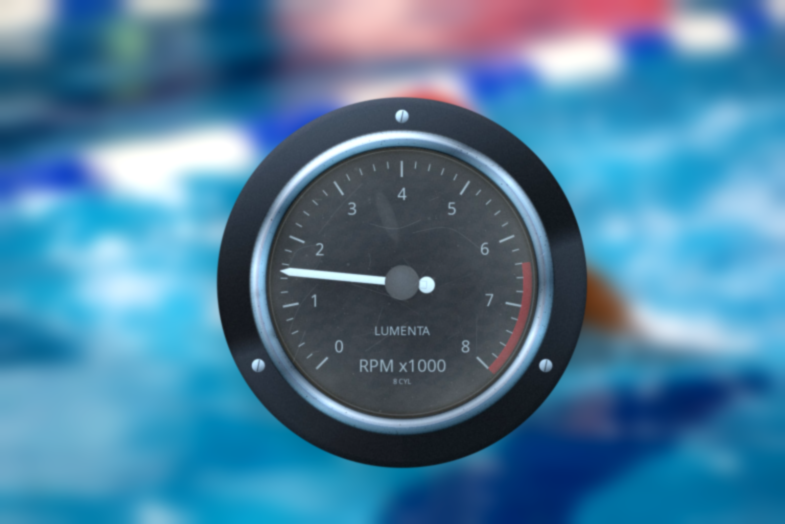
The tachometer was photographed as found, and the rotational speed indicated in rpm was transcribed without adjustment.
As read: 1500 rpm
